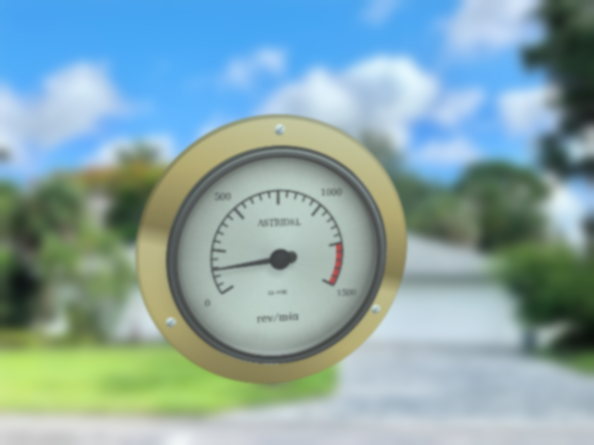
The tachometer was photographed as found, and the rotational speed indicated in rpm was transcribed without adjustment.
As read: 150 rpm
